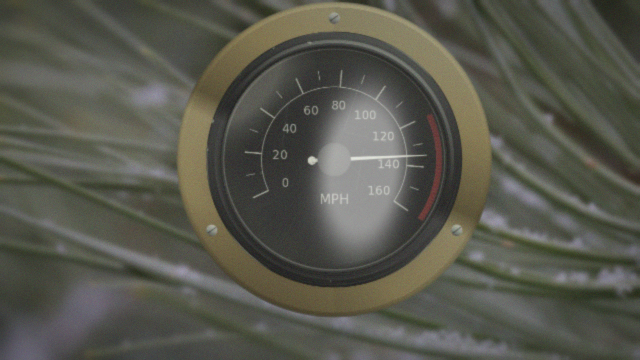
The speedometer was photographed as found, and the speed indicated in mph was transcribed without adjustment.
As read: 135 mph
